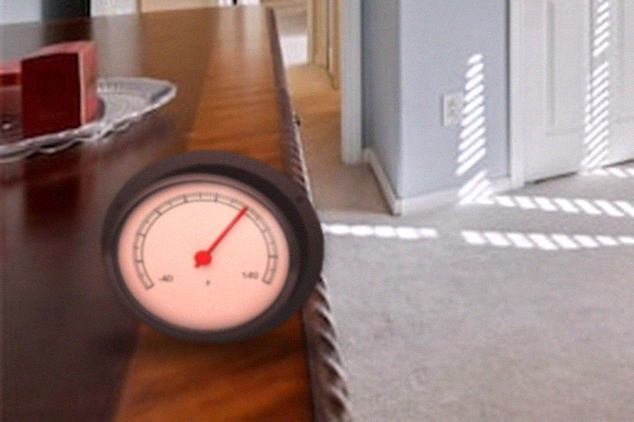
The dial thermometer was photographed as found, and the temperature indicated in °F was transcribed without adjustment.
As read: 80 °F
